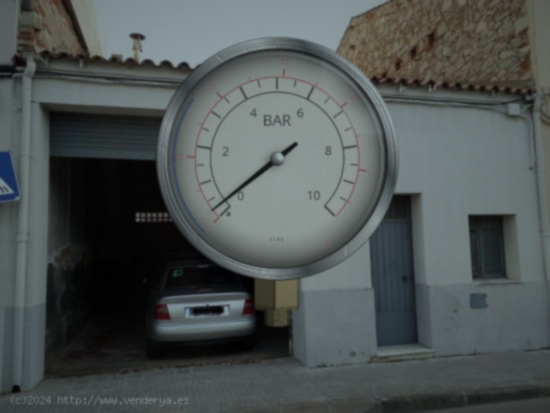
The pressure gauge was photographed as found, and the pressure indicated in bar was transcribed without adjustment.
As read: 0.25 bar
